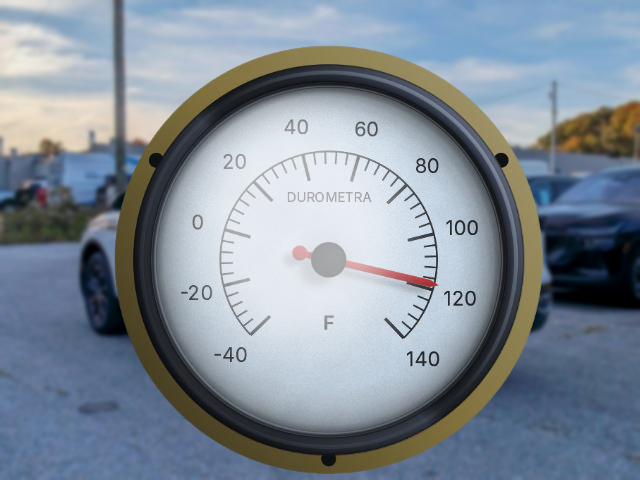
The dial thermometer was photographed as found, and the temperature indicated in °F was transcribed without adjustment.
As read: 118 °F
